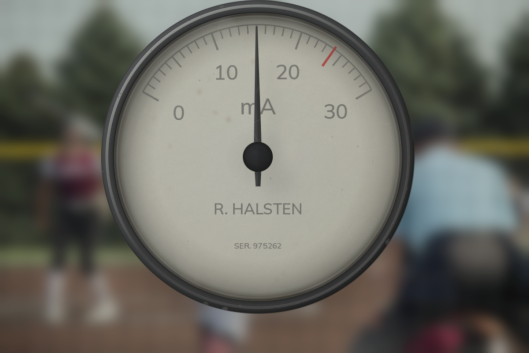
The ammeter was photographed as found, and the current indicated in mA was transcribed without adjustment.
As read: 15 mA
